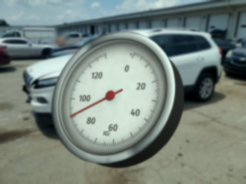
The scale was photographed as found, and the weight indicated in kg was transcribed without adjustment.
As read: 90 kg
